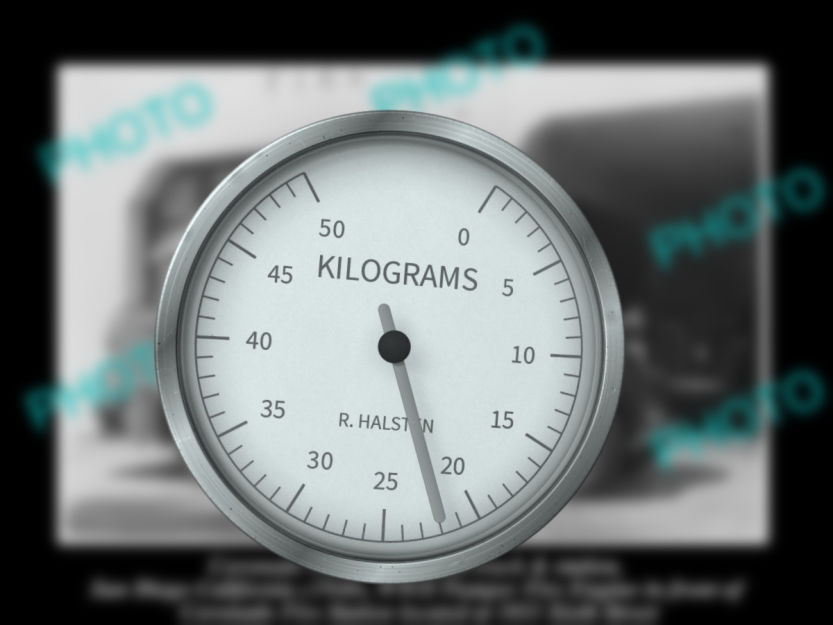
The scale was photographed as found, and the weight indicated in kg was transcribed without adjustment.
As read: 22 kg
